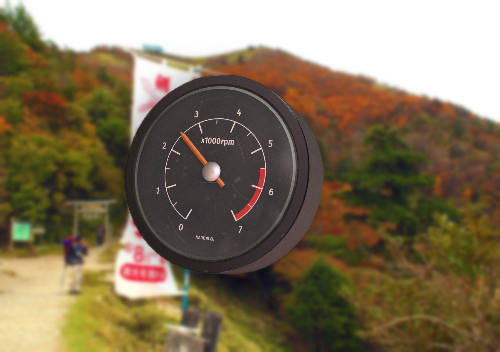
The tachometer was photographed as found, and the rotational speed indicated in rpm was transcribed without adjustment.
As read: 2500 rpm
